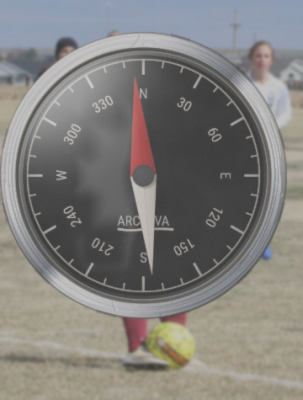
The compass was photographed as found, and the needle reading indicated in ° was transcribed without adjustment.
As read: 355 °
